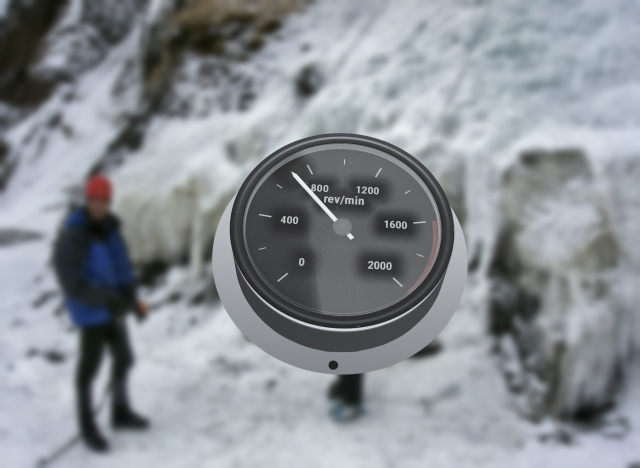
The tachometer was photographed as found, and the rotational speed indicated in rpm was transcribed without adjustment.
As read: 700 rpm
